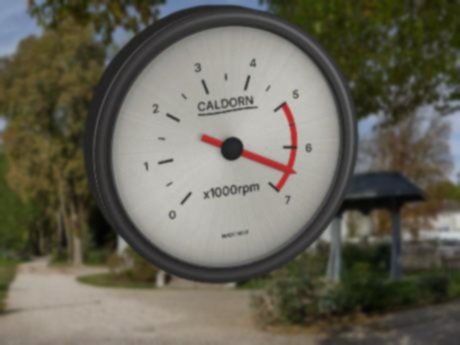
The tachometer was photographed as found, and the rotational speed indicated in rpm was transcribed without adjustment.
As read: 6500 rpm
